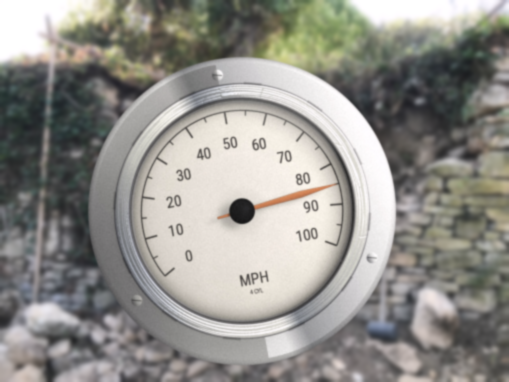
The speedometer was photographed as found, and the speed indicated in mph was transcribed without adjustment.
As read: 85 mph
